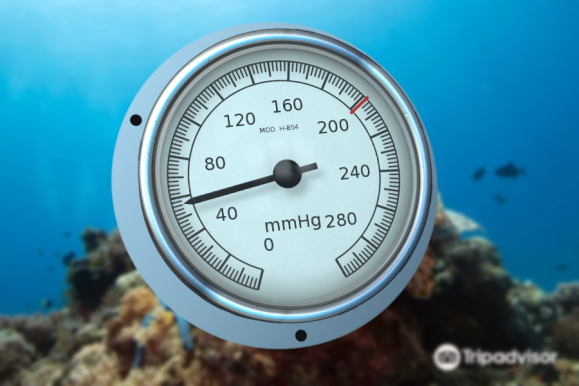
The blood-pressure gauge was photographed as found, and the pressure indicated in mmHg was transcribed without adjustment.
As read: 56 mmHg
